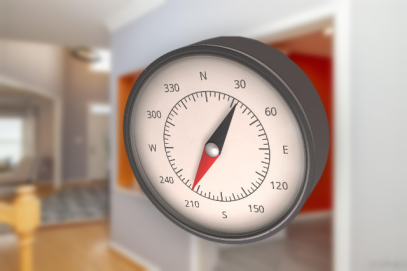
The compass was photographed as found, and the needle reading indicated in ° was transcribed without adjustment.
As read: 215 °
